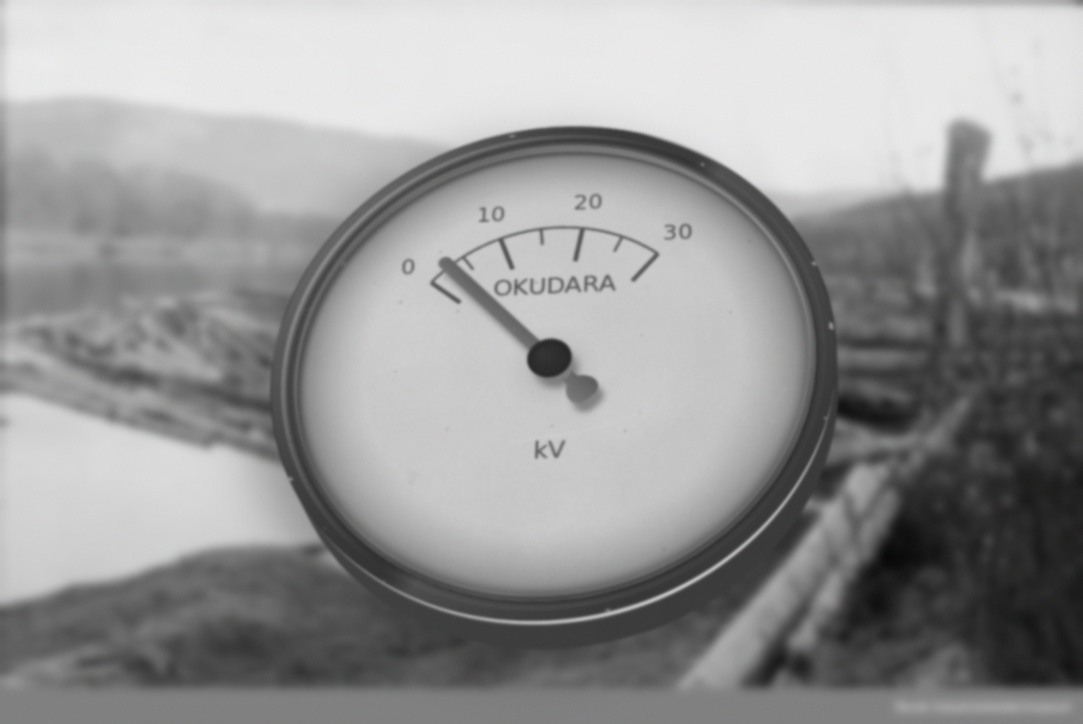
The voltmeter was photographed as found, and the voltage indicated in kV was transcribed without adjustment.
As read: 2.5 kV
